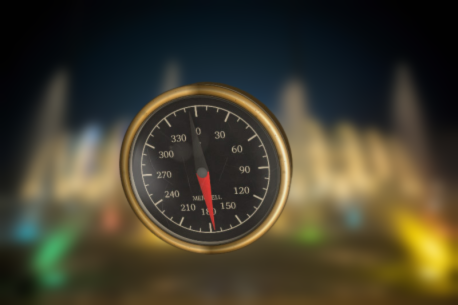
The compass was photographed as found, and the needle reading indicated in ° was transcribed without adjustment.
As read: 175 °
